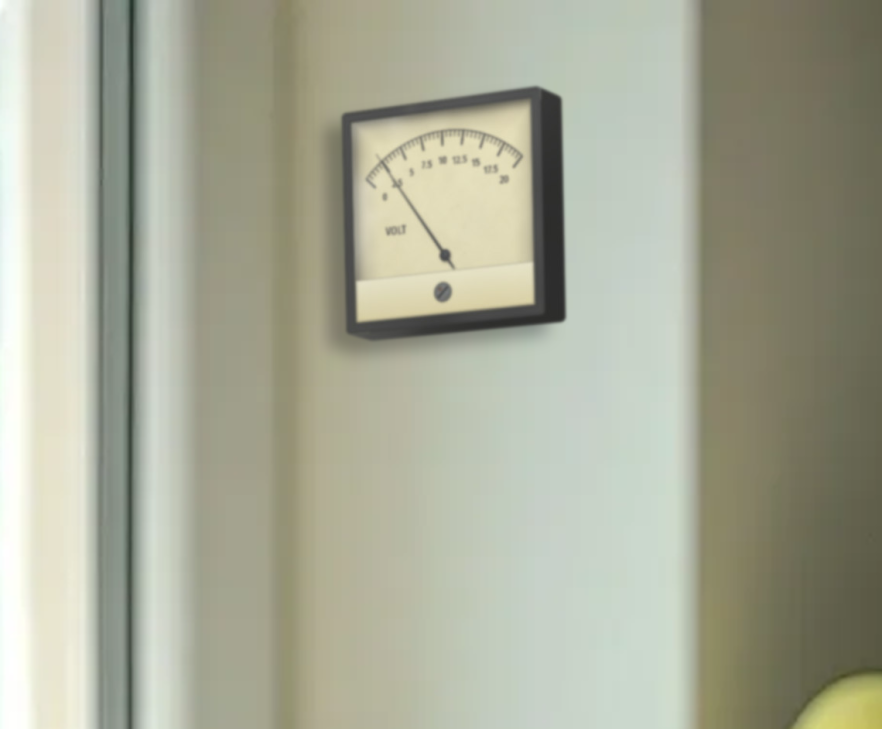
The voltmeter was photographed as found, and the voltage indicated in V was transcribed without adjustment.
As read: 2.5 V
